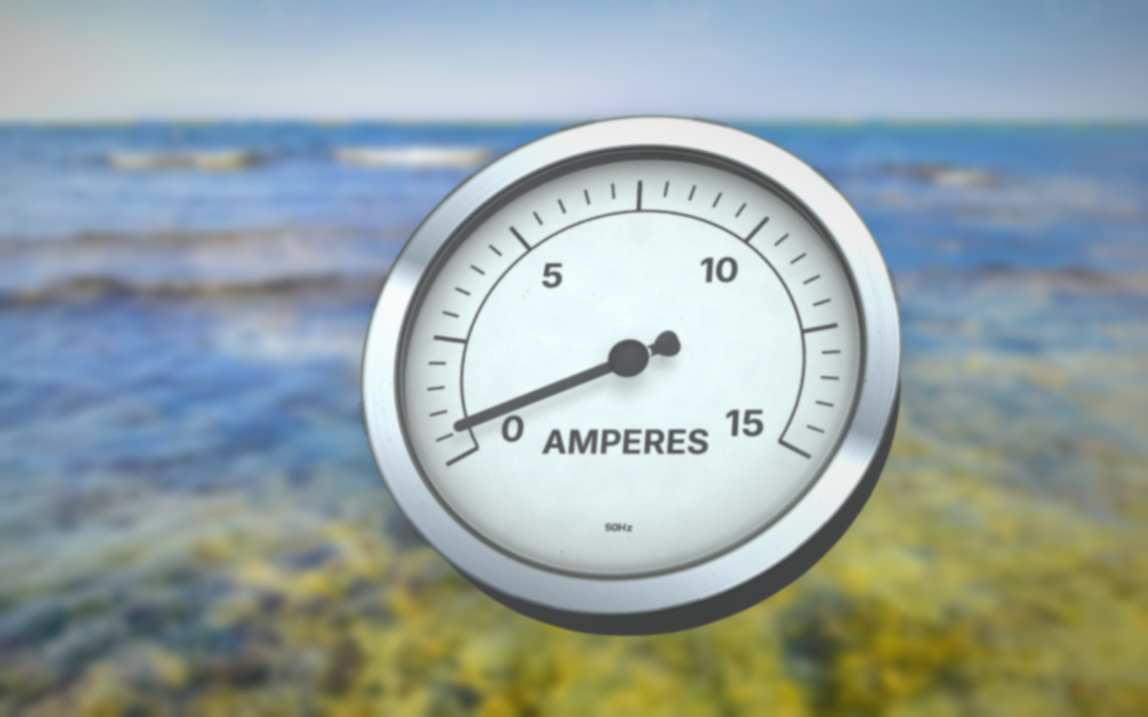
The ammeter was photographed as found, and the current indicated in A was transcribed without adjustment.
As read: 0.5 A
